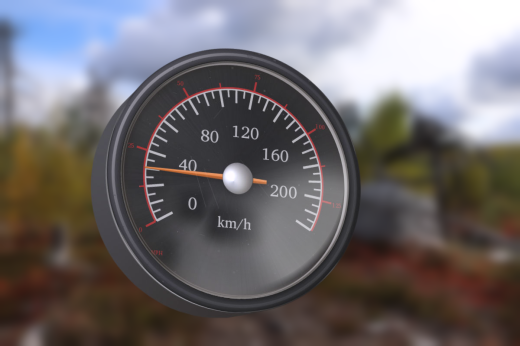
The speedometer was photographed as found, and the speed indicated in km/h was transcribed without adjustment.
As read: 30 km/h
